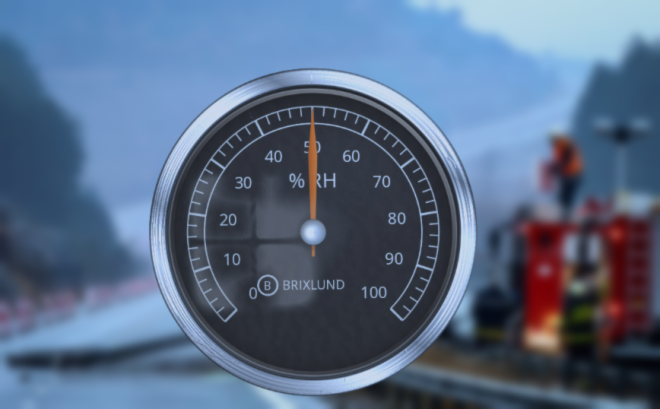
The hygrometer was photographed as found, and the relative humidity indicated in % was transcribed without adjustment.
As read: 50 %
